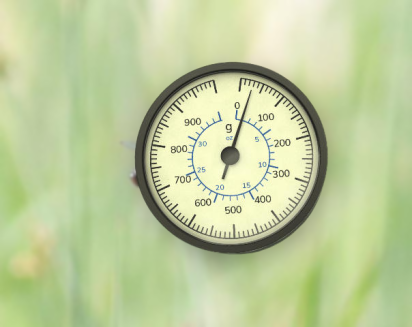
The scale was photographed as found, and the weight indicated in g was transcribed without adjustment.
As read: 30 g
